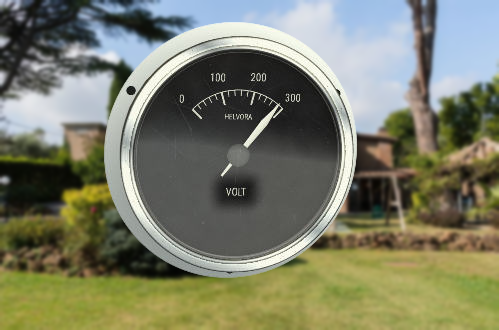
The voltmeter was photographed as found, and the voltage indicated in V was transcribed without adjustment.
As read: 280 V
